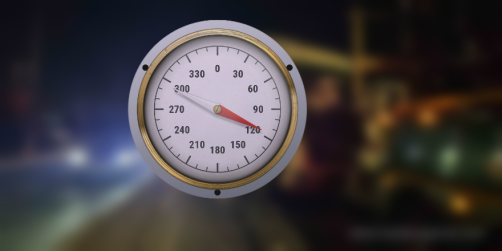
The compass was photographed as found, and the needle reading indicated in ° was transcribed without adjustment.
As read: 115 °
